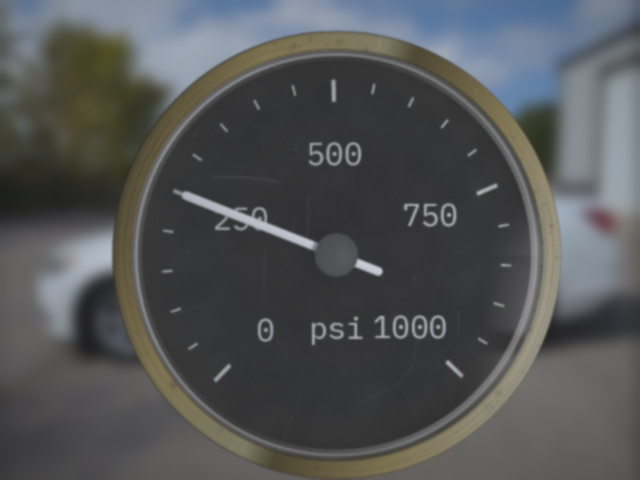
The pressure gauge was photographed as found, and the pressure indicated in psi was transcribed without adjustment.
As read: 250 psi
